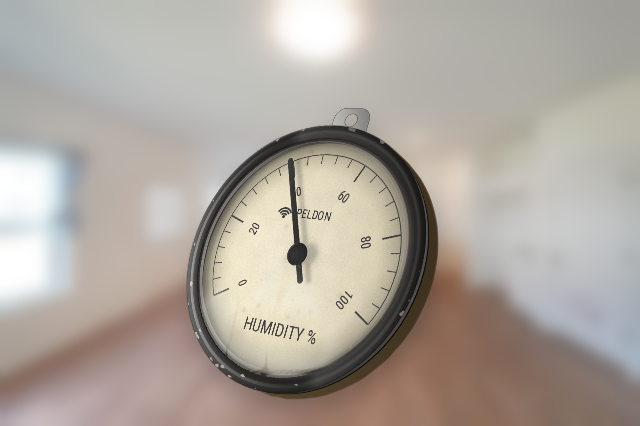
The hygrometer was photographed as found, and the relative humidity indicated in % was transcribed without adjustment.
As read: 40 %
